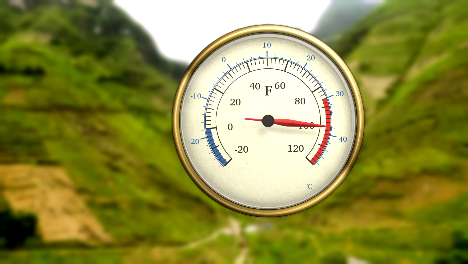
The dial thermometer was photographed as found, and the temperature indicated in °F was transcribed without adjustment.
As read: 100 °F
